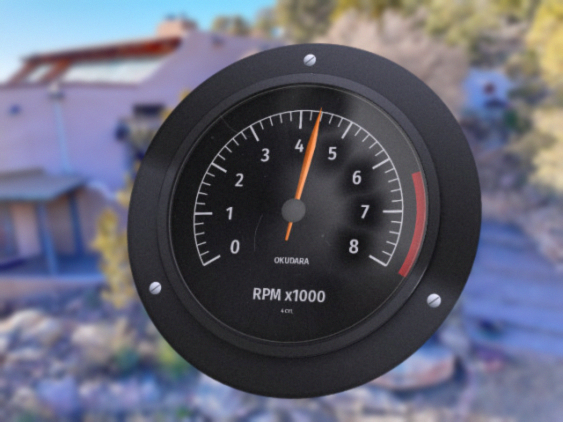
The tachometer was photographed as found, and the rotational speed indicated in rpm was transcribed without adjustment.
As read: 4400 rpm
